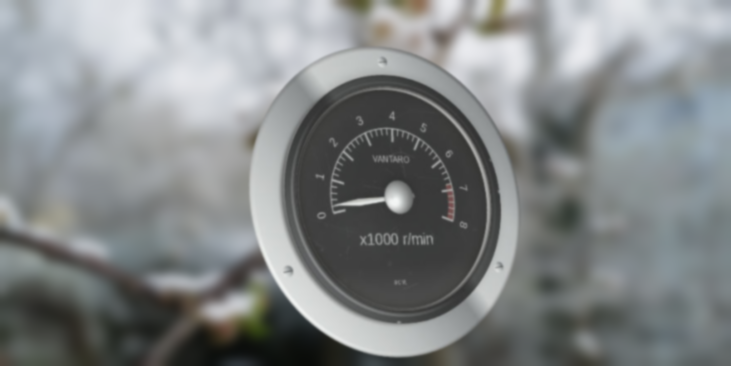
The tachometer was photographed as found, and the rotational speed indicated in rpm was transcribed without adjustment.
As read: 200 rpm
